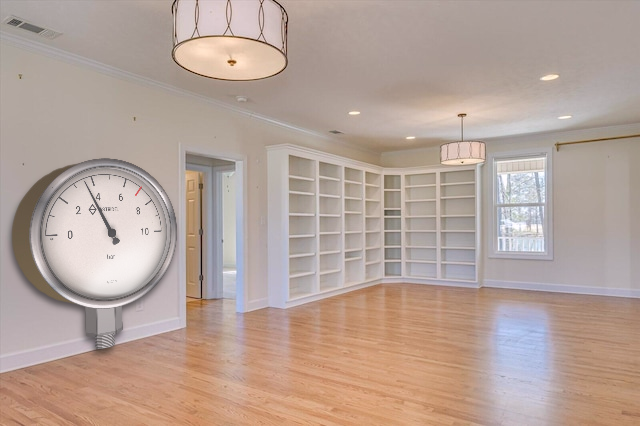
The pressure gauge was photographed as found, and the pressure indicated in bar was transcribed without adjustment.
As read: 3.5 bar
